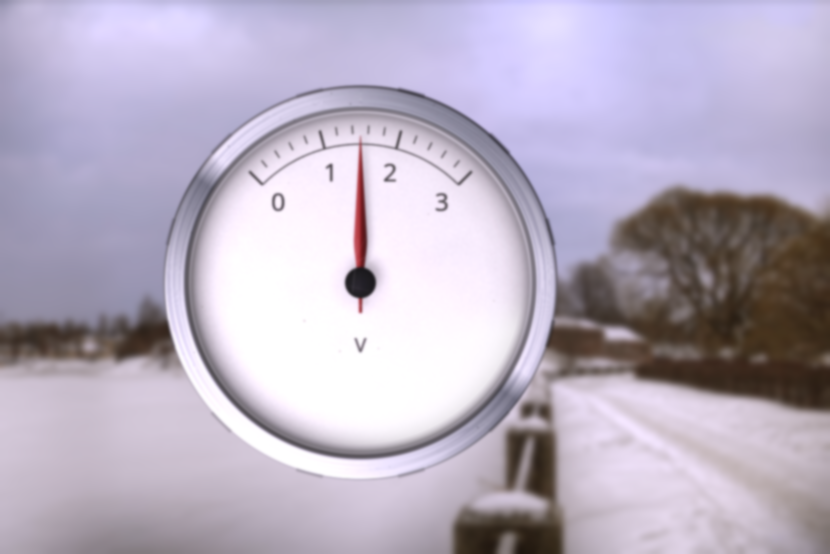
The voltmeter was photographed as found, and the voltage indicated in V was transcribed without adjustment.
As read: 1.5 V
